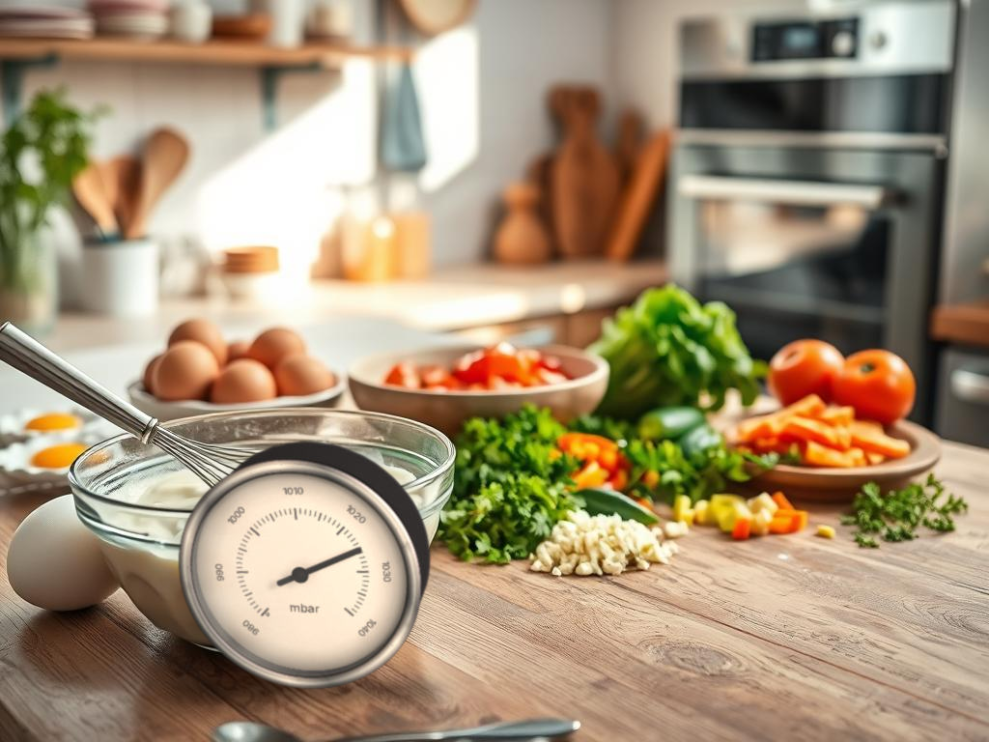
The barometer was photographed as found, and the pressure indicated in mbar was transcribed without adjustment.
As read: 1025 mbar
